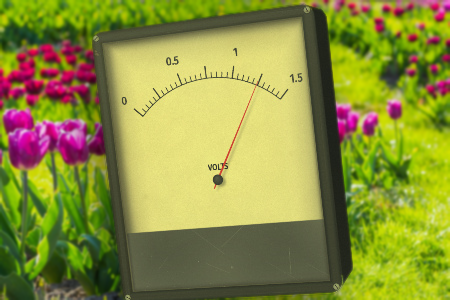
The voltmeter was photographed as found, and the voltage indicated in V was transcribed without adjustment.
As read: 1.25 V
